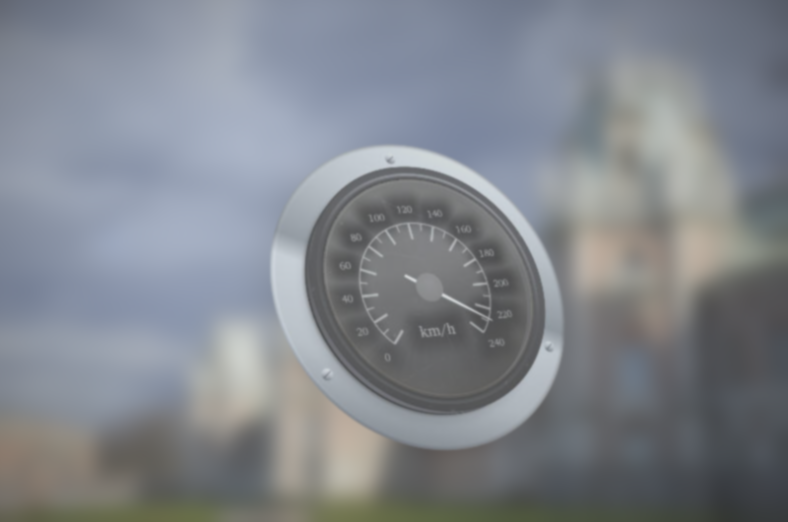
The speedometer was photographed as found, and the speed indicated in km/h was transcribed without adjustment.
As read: 230 km/h
